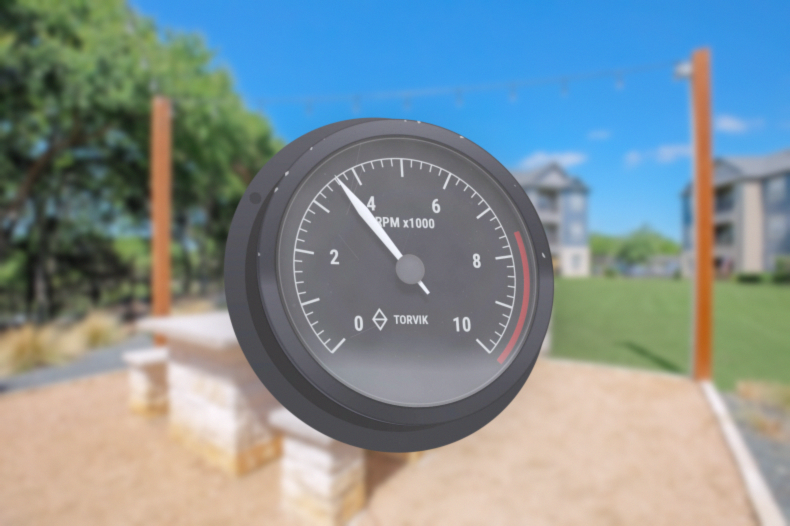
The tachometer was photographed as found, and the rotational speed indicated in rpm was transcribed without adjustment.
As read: 3600 rpm
